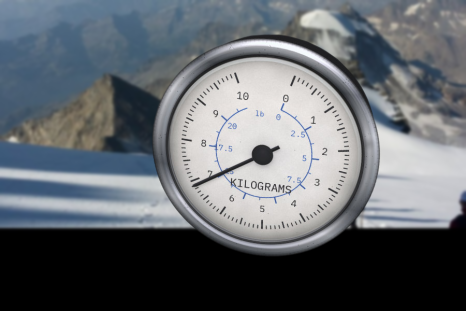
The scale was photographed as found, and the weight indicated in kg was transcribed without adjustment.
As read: 6.9 kg
